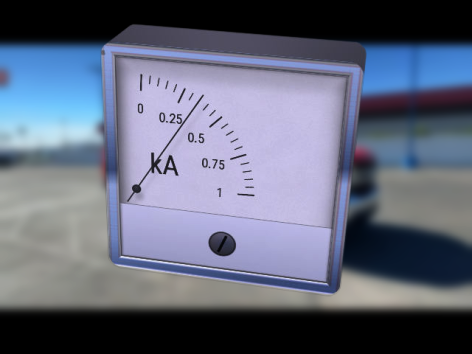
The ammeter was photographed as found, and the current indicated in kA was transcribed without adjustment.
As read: 0.35 kA
